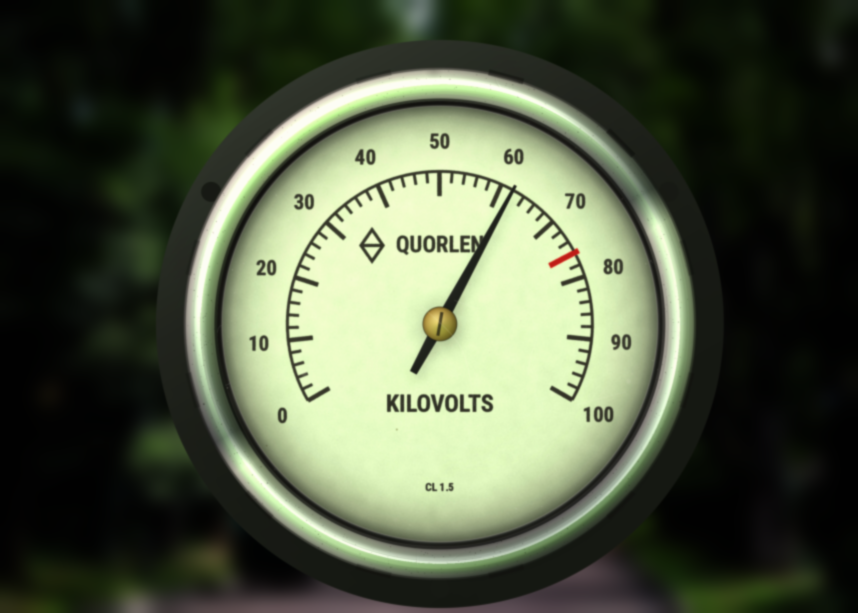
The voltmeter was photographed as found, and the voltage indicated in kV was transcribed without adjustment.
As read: 62 kV
